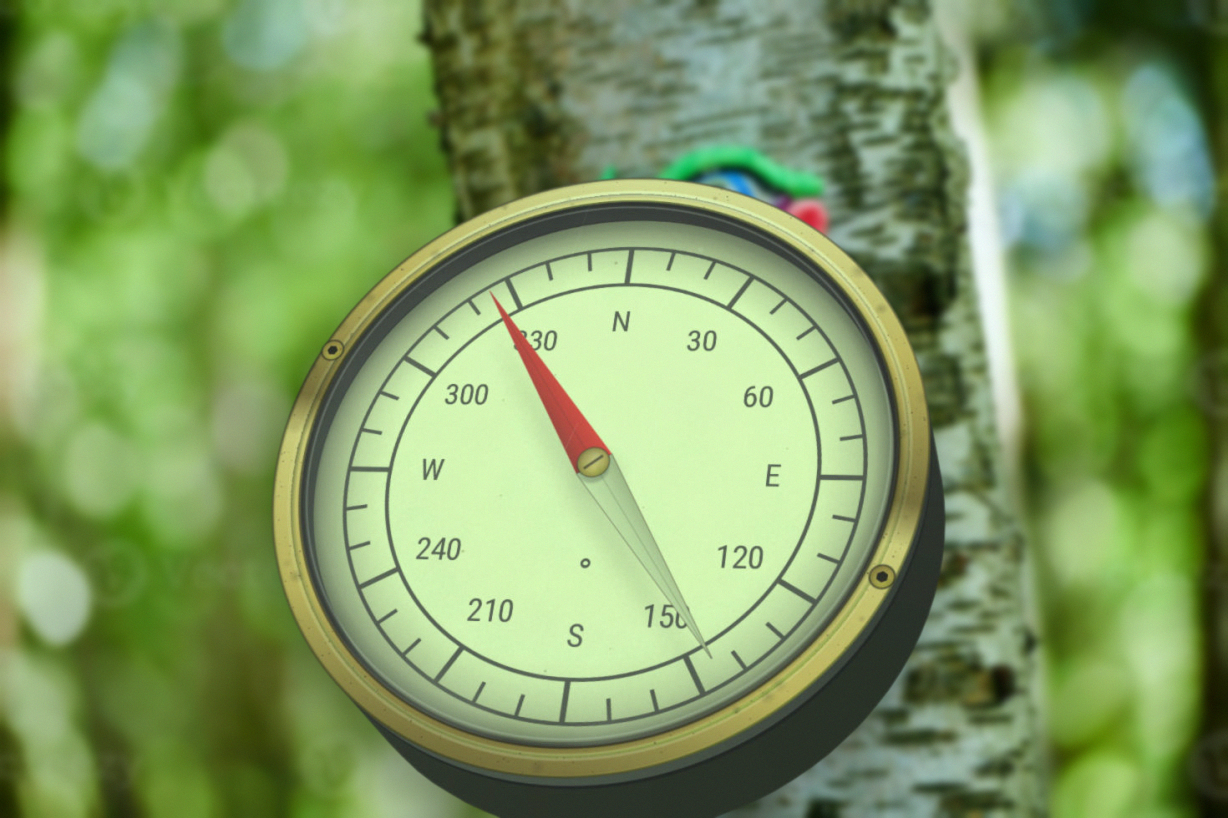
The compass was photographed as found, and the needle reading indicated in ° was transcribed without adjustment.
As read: 325 °
